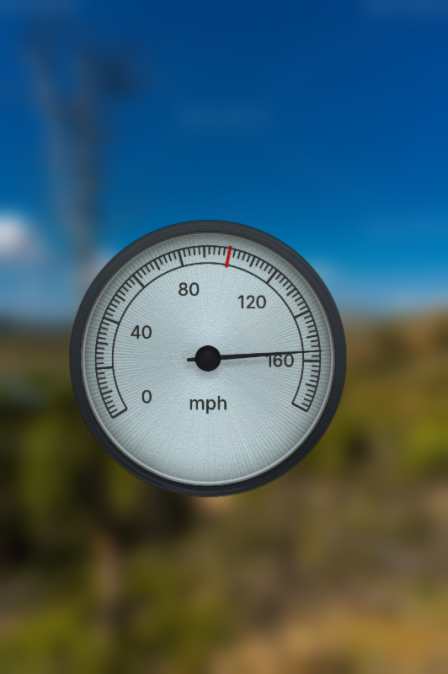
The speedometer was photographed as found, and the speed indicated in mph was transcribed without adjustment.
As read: 156 mph
